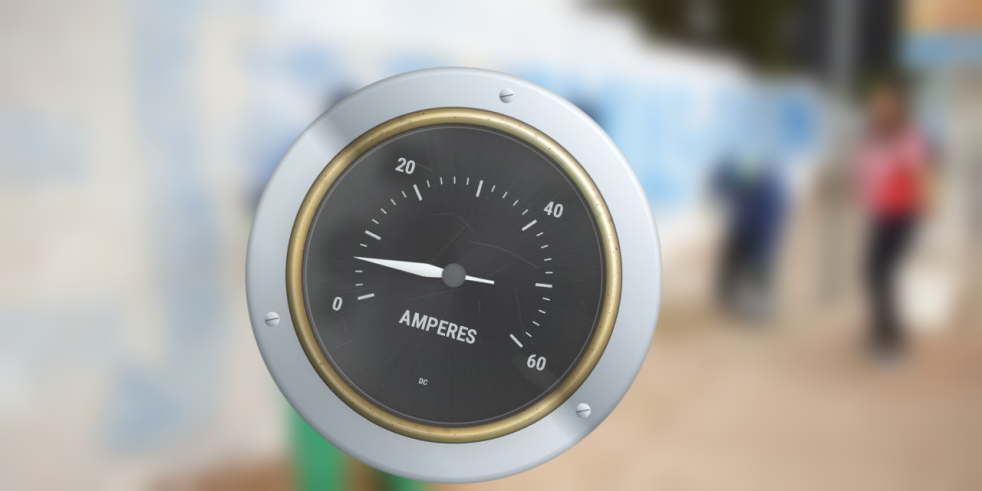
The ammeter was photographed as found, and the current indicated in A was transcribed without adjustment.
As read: 6 A
